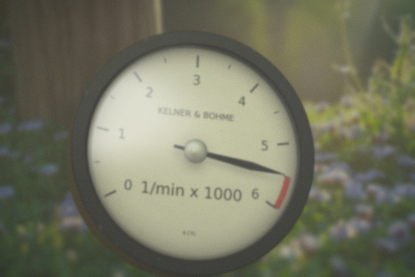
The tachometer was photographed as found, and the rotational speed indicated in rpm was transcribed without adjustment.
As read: 5500 rpm
